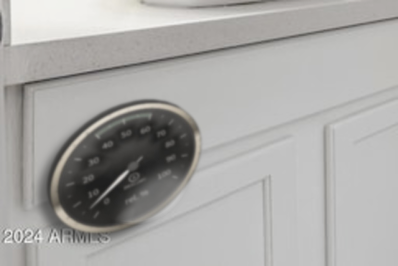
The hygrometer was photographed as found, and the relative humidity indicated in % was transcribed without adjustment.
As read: 5 %
